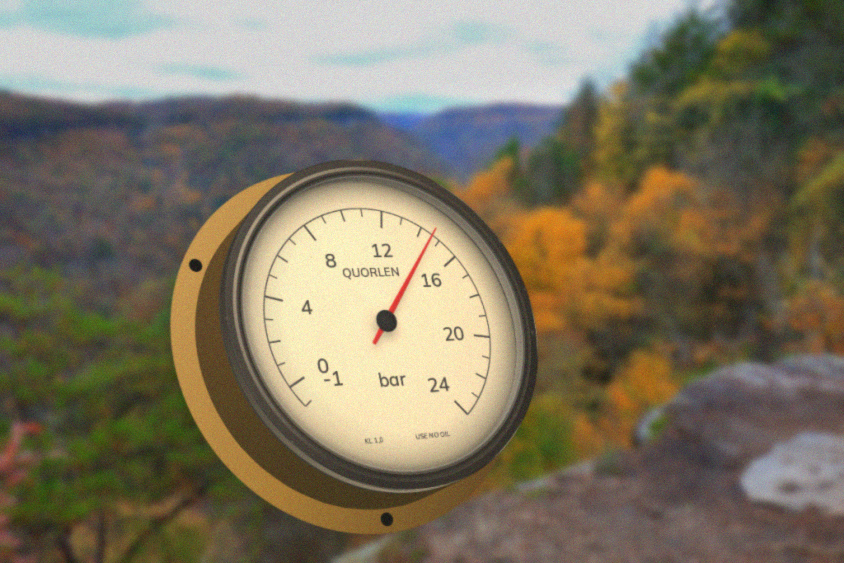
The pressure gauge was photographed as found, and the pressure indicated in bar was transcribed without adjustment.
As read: 14.5 bar
